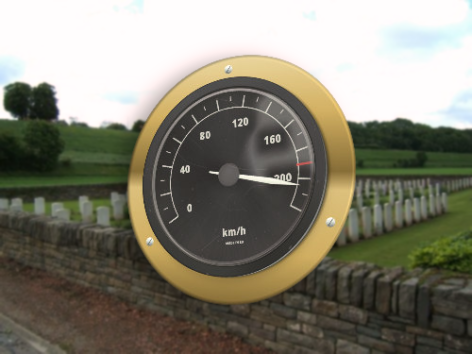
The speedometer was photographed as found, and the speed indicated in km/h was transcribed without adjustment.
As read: 205 km/h
